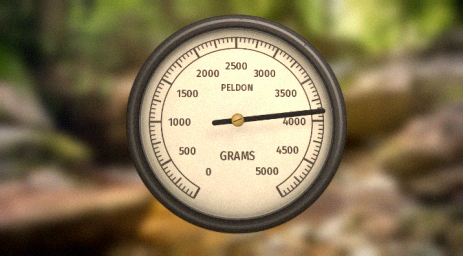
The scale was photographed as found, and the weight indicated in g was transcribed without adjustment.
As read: 3900 g
